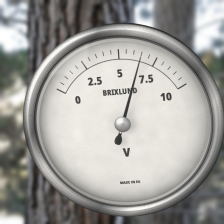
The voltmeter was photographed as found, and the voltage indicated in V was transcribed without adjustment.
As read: 6.5 V
